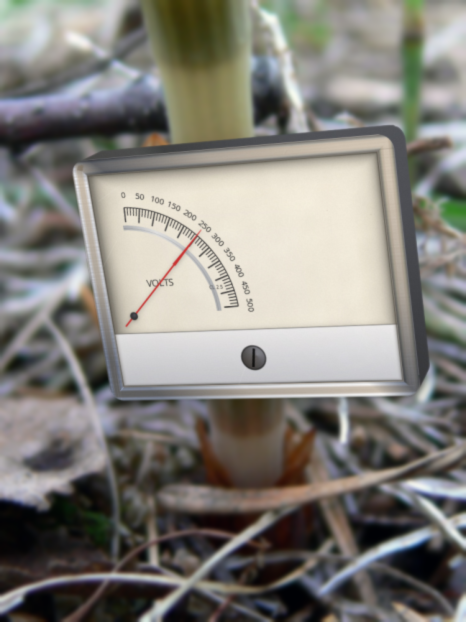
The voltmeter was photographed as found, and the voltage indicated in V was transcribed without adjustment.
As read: 250 V
